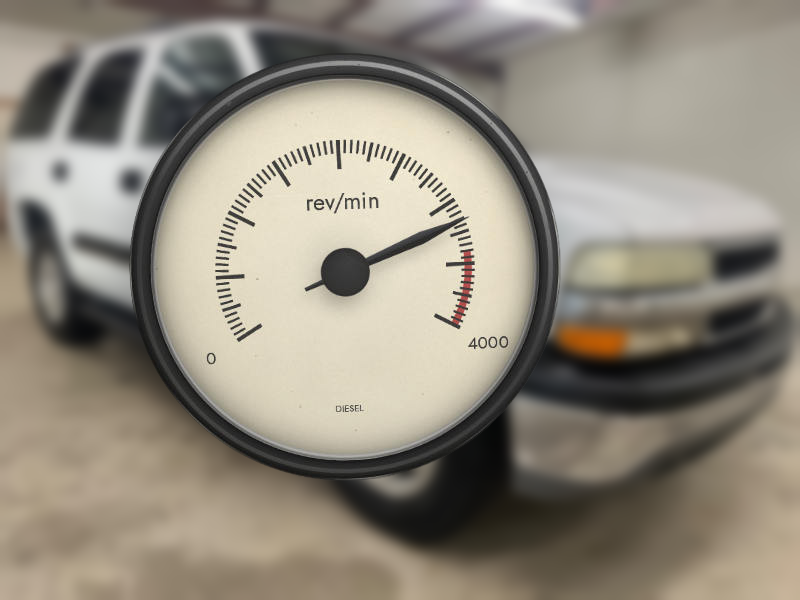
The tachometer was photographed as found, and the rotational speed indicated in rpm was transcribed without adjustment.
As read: 3150 rpm
